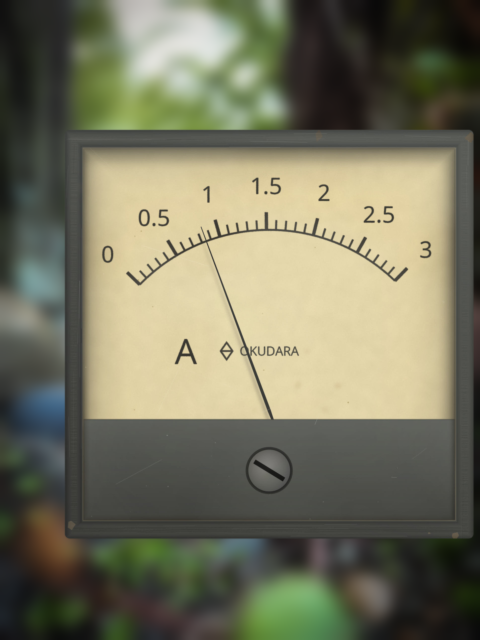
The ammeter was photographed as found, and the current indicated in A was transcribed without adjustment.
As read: 0.85 A
